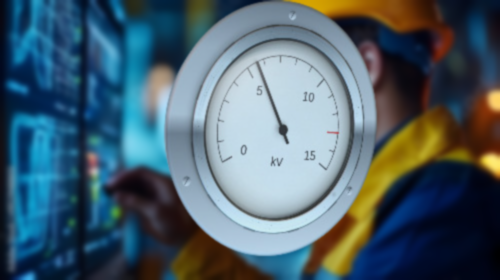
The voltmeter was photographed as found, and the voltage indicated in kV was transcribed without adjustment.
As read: 5.5 kV
